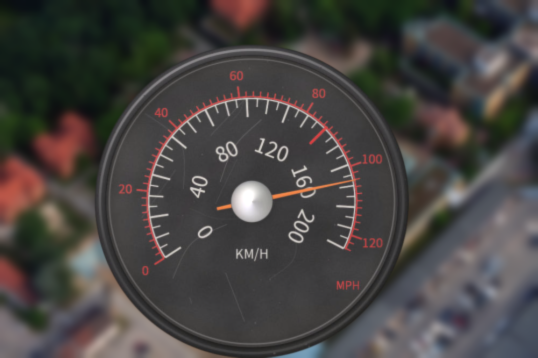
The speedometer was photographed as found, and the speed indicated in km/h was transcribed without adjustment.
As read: 167.5 km/h
